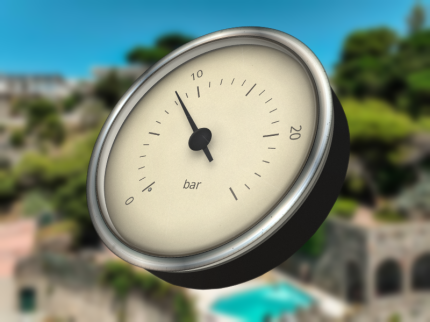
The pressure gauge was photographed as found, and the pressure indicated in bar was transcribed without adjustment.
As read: 8.5 bar
